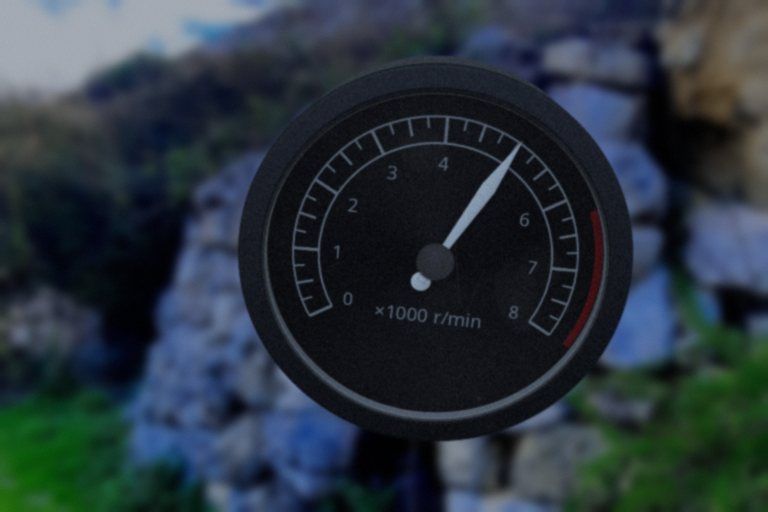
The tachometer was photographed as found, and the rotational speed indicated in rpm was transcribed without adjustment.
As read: 5000 rpm
